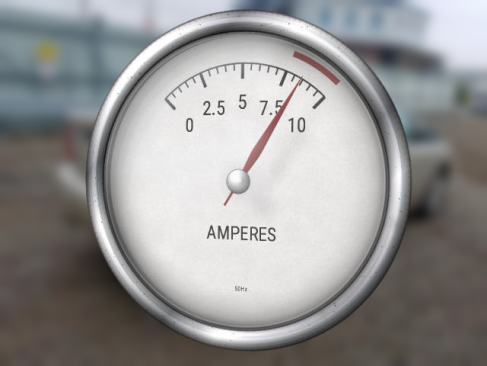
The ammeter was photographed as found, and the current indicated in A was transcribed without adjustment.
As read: 8.5 A
